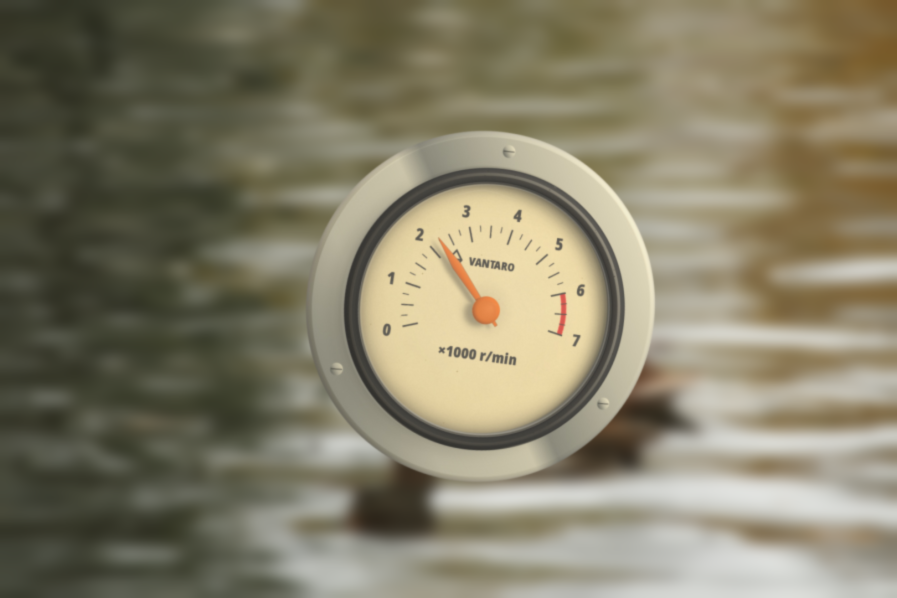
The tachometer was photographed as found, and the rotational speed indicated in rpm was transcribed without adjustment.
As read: 2250 rpm
